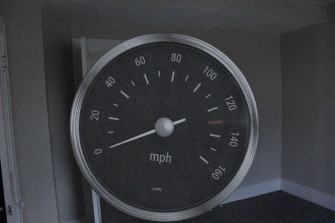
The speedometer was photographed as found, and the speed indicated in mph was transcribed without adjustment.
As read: 0 mph
